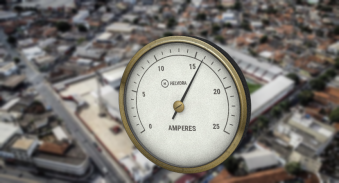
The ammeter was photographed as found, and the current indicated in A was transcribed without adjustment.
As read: 16 A
